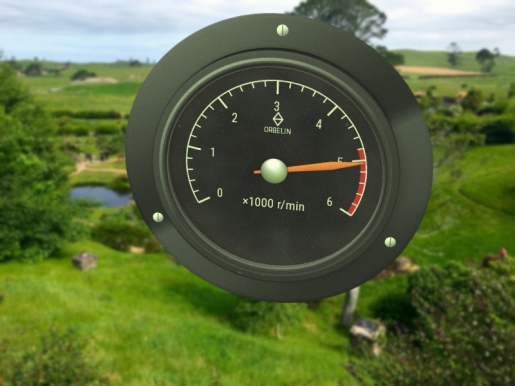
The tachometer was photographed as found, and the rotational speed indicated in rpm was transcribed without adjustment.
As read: 5000 rpm
